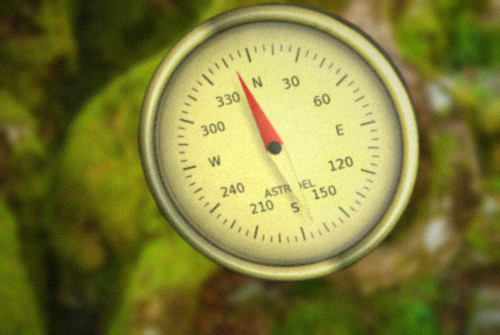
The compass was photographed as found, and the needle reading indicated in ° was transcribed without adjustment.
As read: 350 °
